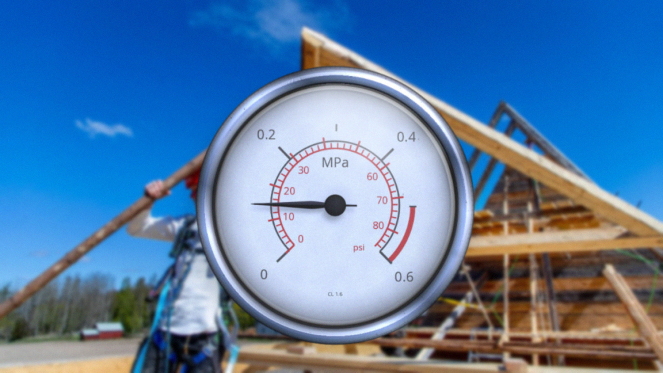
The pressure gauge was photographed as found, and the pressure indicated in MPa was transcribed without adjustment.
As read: 0.1 MPa
